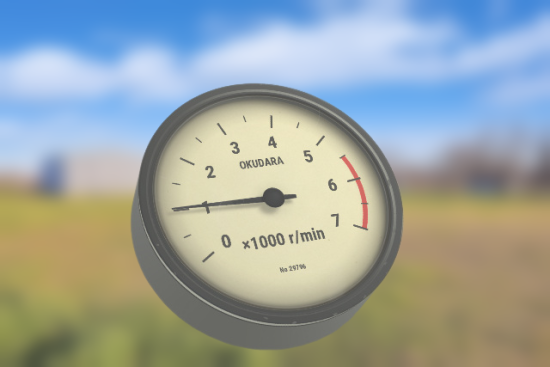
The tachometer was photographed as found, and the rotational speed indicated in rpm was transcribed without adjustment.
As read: 1000 rpm
